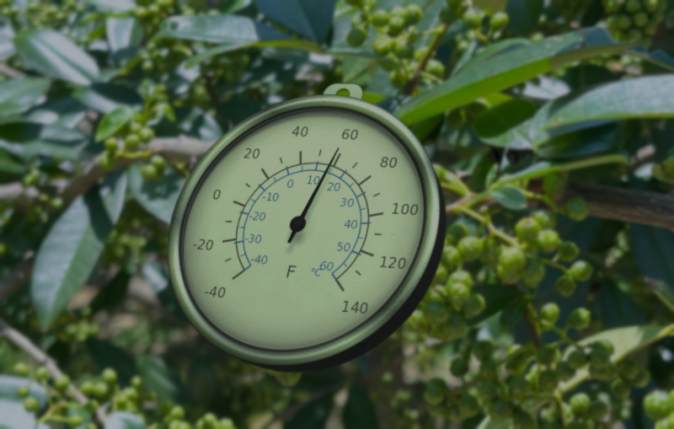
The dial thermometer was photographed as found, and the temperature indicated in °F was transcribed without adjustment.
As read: 60 °F
